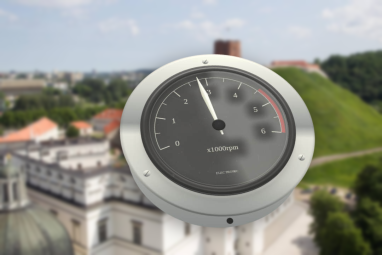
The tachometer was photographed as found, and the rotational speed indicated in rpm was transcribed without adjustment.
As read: 2750 rpm
